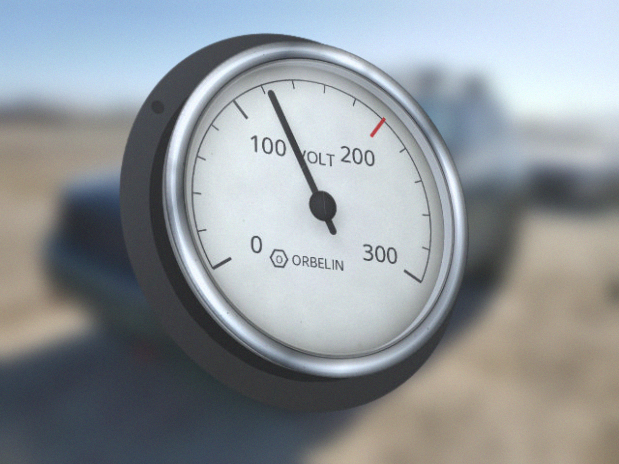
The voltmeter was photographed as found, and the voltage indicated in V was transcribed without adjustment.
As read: 120 V
